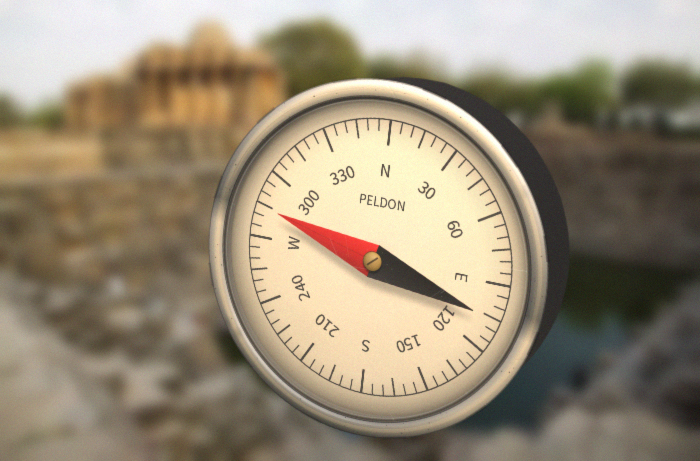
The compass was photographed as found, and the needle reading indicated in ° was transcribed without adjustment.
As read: 285 °
